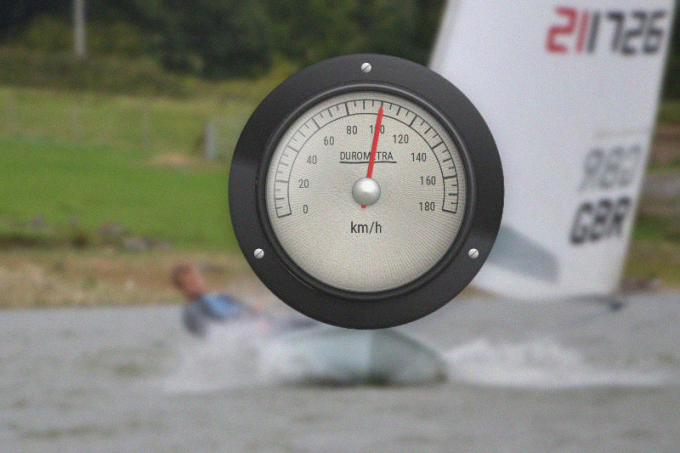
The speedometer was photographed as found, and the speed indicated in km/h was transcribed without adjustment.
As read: 100 km/h
